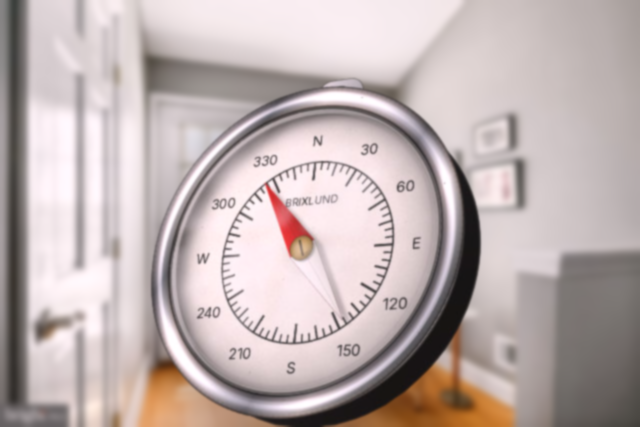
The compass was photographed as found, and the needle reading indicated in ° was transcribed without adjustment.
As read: 325 °
